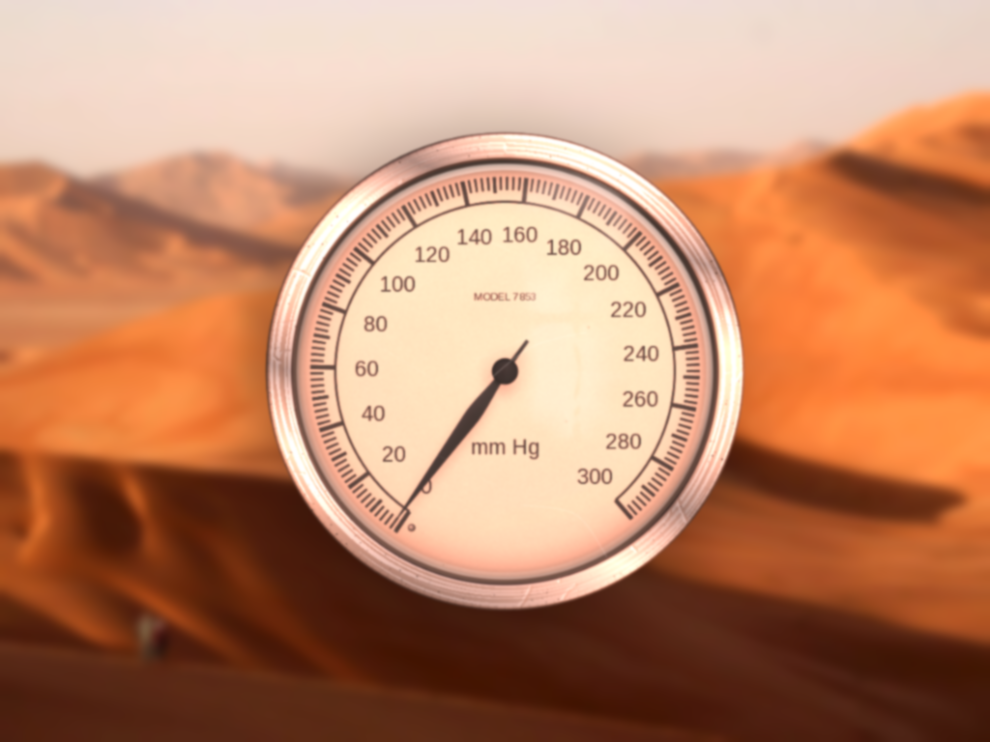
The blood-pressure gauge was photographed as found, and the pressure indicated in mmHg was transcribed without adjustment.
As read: 2 mmHg
